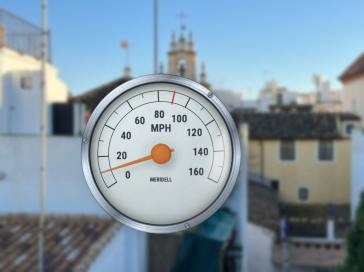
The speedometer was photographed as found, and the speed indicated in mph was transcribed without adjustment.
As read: 10 mph
